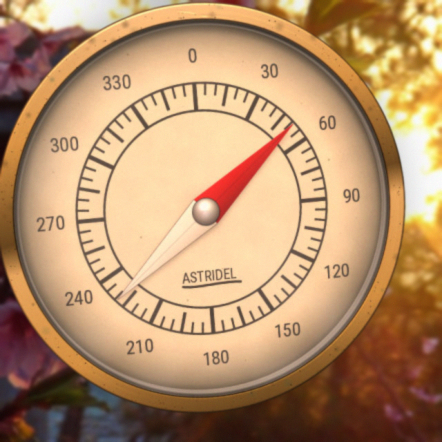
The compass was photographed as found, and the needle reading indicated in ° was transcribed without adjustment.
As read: 50 °
